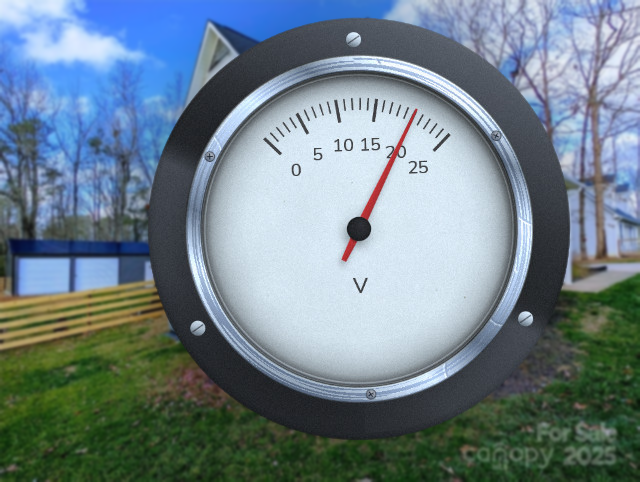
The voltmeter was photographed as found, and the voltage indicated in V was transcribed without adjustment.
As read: 20 V
